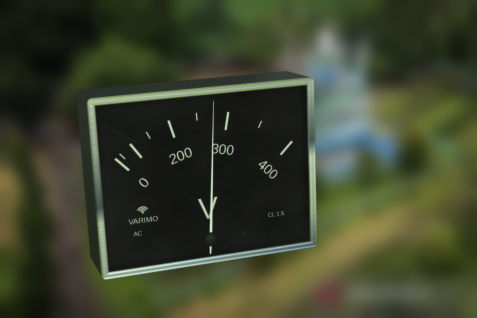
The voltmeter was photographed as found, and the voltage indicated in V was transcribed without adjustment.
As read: 275 V
